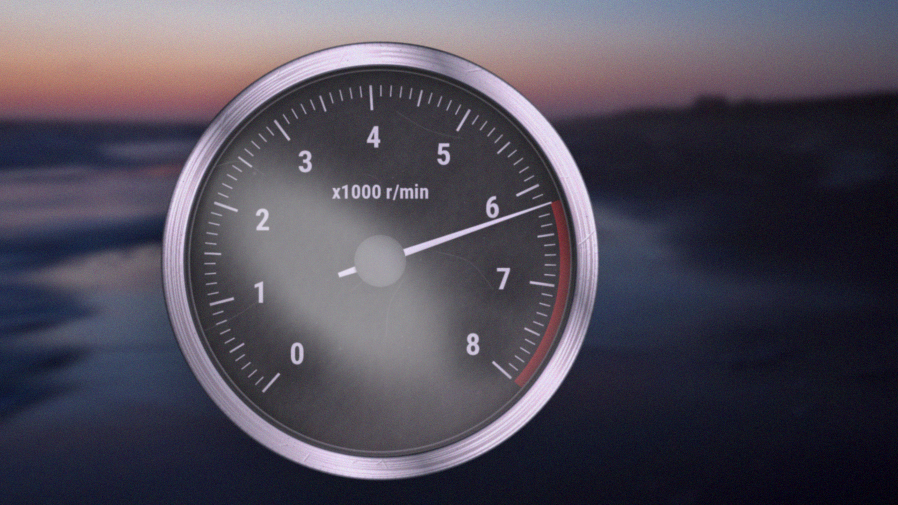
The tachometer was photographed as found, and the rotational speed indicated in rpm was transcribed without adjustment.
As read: 6200 rpm
